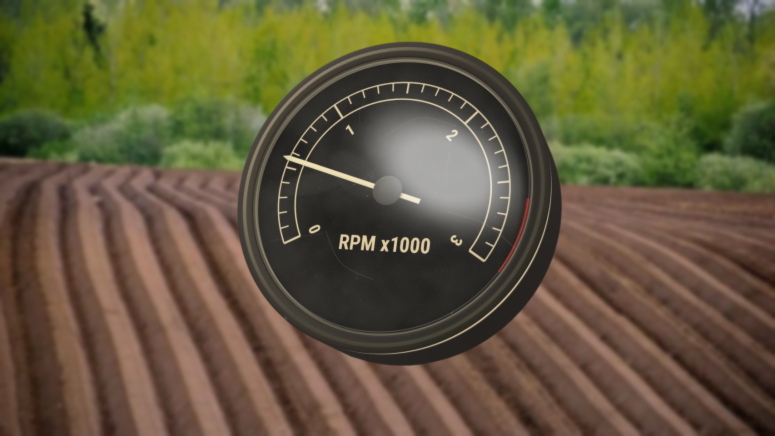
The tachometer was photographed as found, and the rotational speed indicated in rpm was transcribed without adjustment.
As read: 550 rpm
